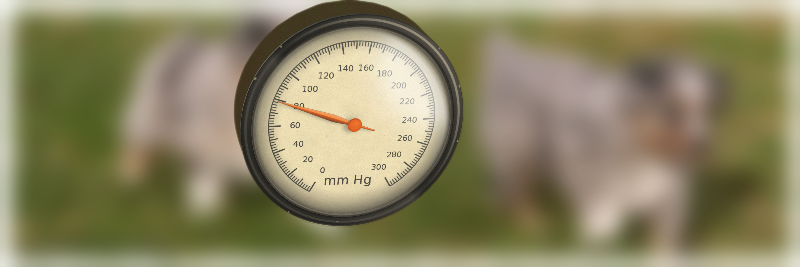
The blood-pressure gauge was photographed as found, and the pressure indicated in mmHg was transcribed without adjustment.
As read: 80 mmHg
